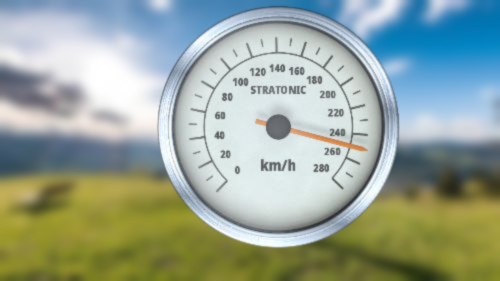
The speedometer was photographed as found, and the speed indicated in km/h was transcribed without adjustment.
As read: 250 km/h
